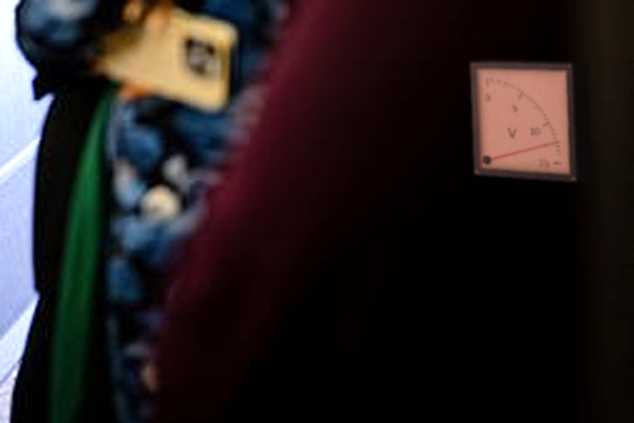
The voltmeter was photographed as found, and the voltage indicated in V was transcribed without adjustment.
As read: 12.5 V
